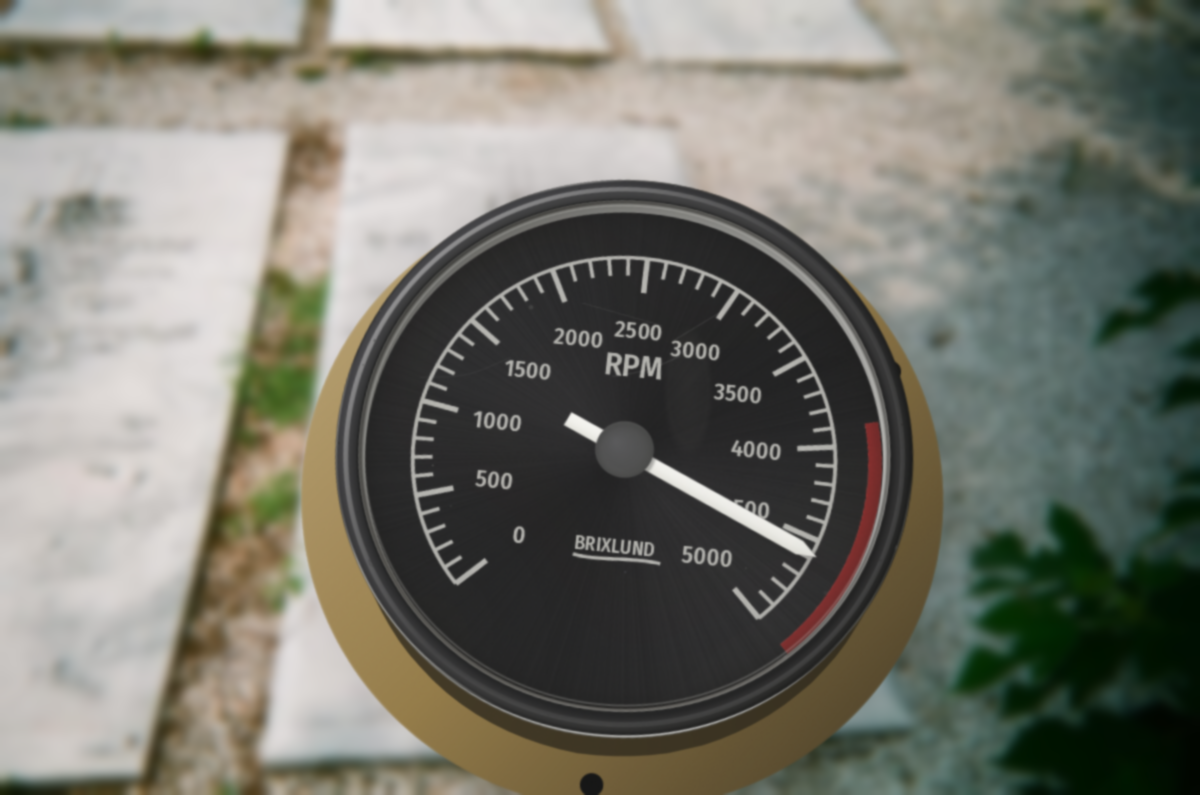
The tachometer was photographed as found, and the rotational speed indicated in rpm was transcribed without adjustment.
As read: 4600 rpm
